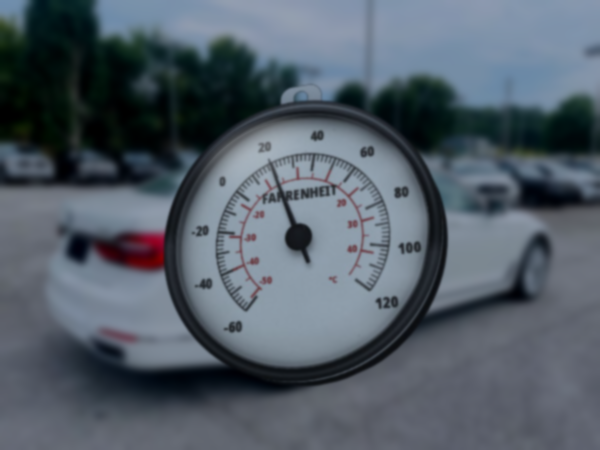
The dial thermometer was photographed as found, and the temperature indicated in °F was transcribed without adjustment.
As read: 20 °F
